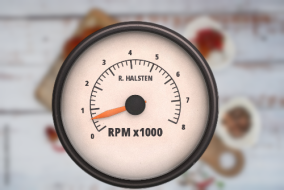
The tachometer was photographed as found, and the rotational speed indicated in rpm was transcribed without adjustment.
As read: 600 rpm
